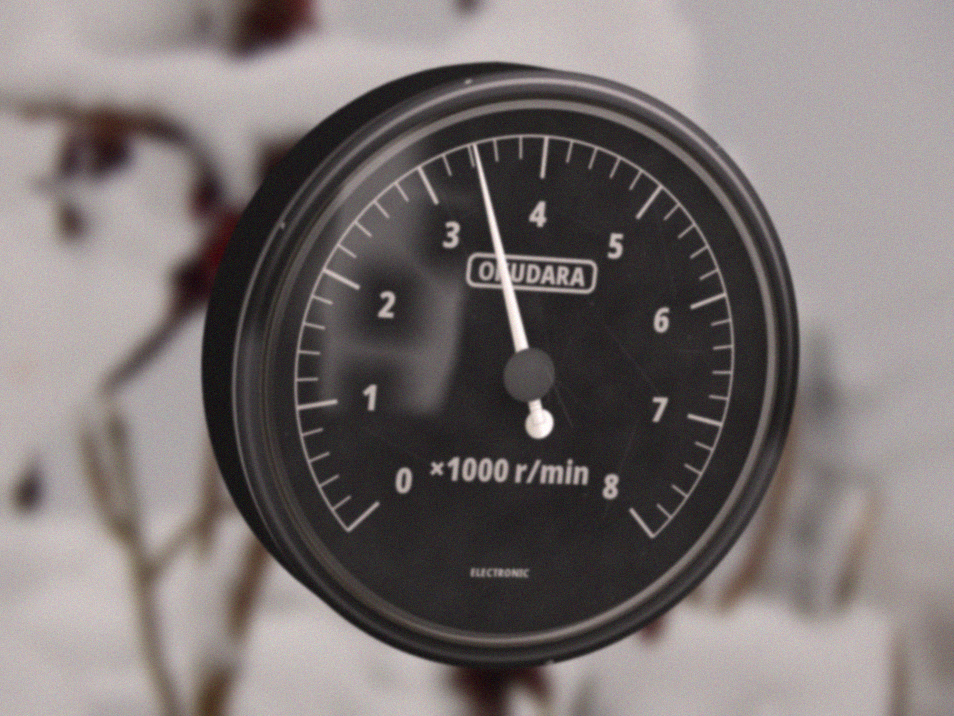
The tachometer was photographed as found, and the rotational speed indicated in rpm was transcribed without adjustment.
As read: 3400 rpm
